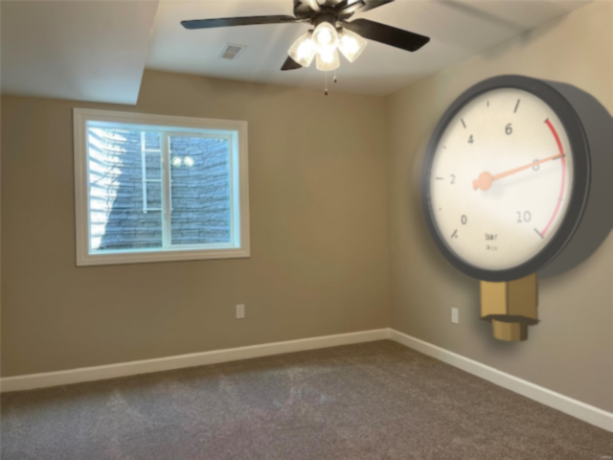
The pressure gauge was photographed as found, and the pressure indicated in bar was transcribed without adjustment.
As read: 8 bar
